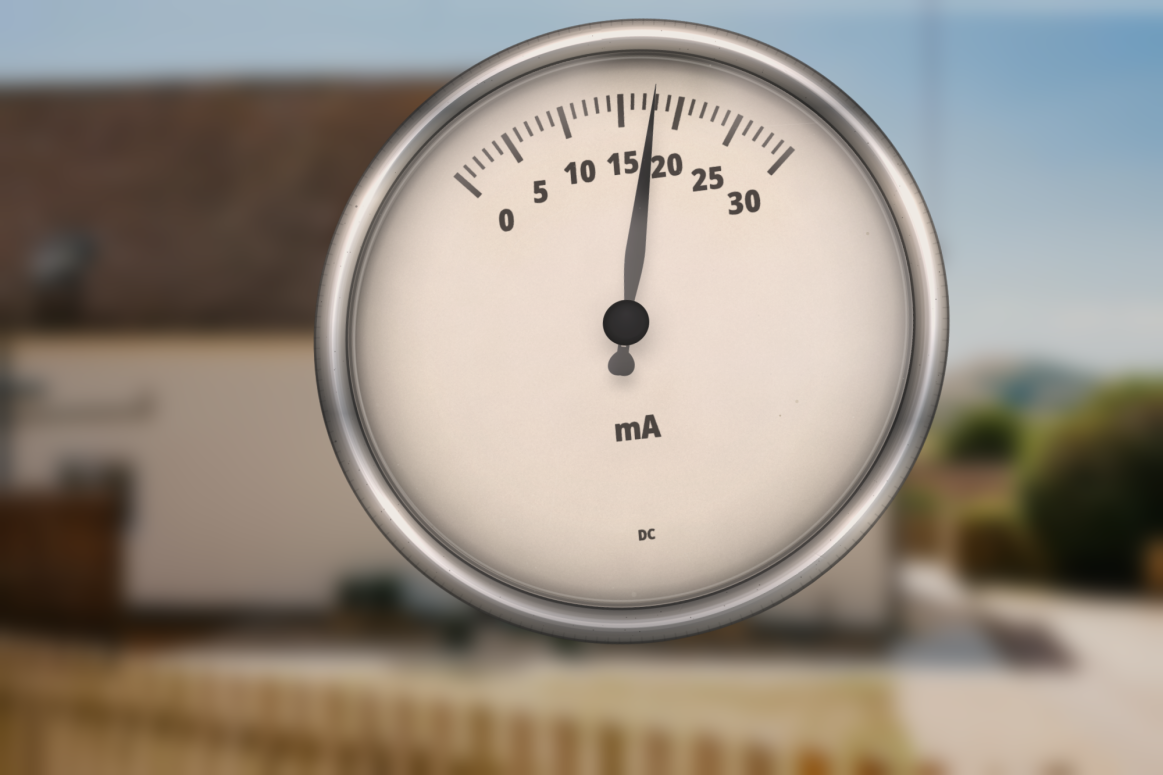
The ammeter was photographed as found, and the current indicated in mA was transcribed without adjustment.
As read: 18 mA
